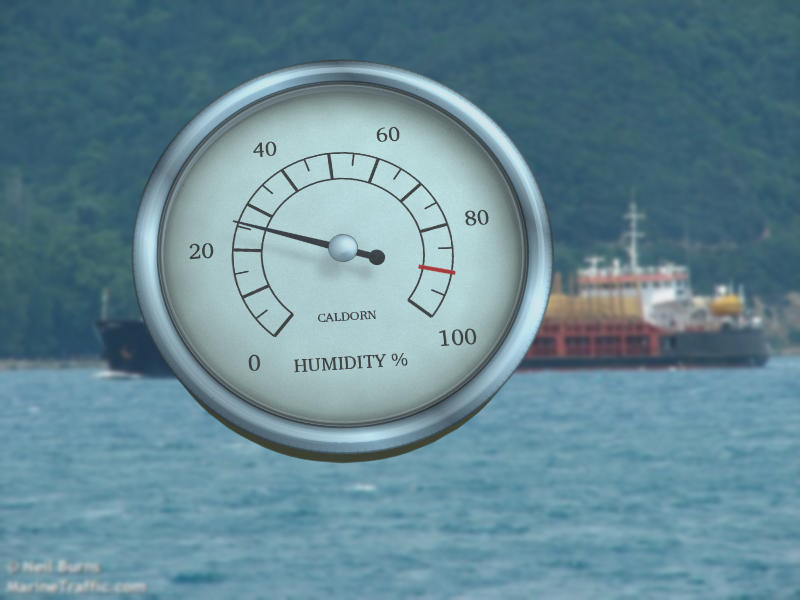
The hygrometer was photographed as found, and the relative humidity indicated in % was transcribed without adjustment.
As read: 25 %
